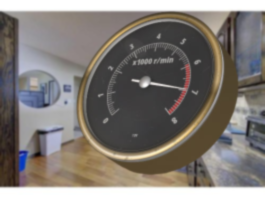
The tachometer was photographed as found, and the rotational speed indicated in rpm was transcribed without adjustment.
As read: 7000 rpm
